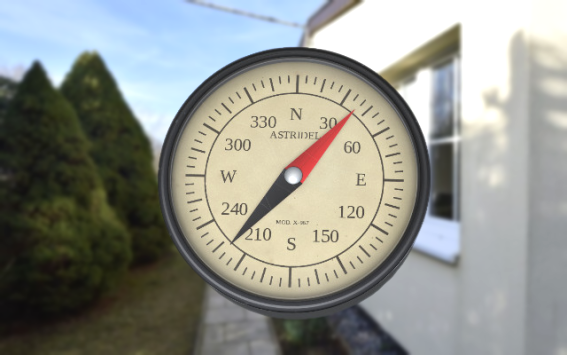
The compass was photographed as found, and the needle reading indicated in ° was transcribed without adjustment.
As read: 40 °
